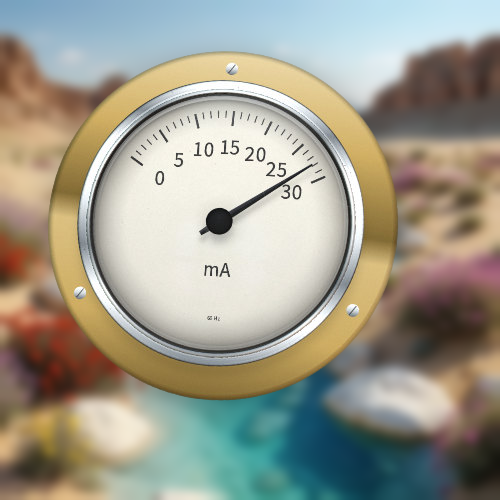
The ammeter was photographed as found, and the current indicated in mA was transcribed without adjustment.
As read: 28 mA
